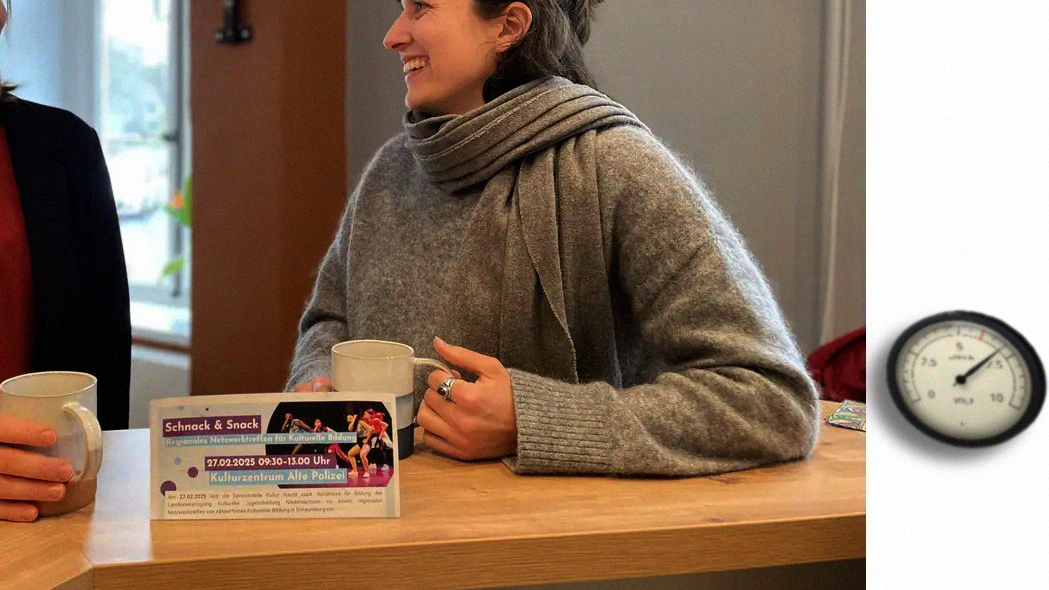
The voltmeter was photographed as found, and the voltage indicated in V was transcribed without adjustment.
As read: 7 V
